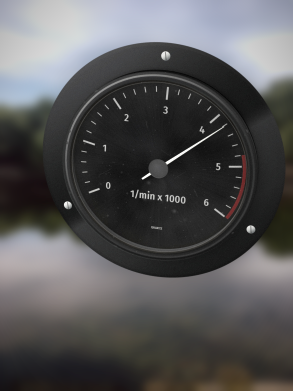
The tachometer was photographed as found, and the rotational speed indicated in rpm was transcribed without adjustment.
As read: 4200 rpm
